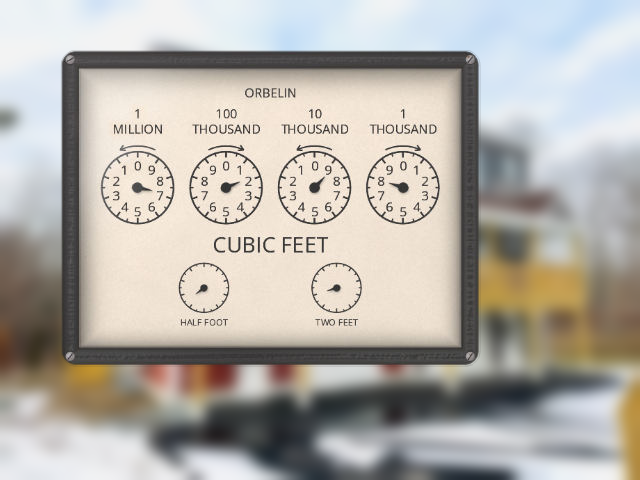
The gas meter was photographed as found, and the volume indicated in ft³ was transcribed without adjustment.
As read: 718800 ft³
